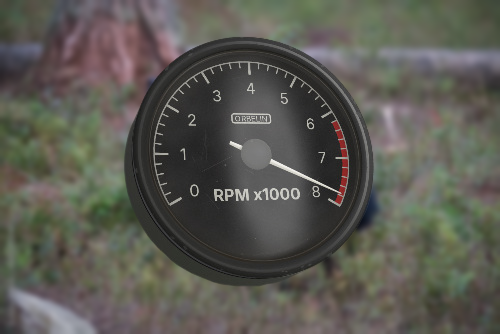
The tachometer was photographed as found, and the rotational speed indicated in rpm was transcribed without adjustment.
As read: 7800 rpm
